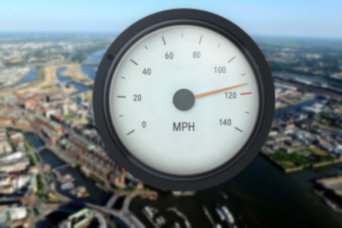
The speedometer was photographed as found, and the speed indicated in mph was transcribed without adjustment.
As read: 115 mph
